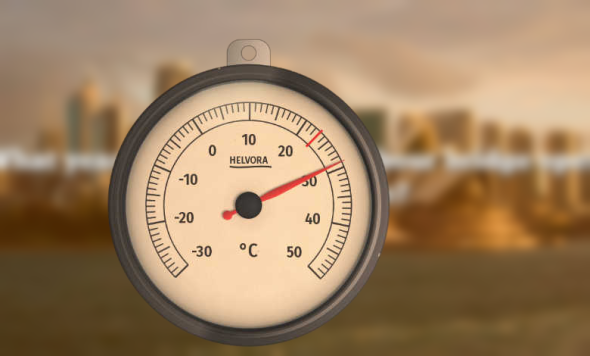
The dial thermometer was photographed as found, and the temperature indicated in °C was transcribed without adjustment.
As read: 29 °C
